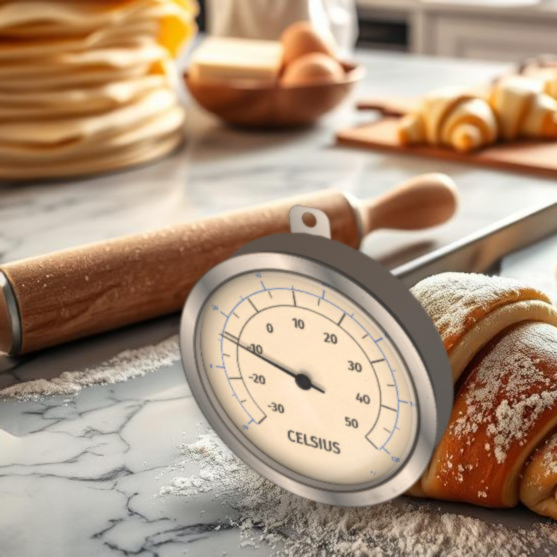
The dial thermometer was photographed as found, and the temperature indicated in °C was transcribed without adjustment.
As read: -10 °C
